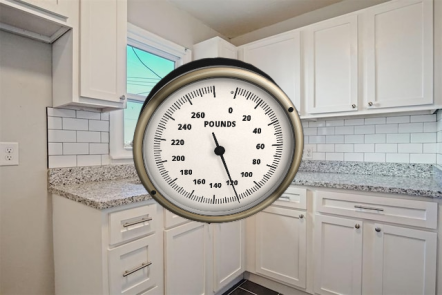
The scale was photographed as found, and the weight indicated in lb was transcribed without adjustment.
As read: 120 lb
